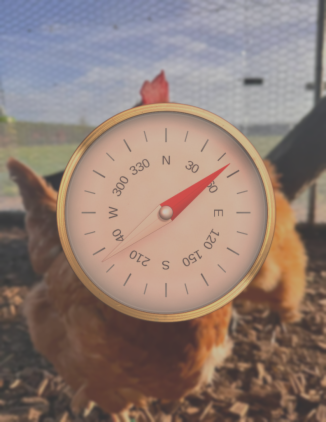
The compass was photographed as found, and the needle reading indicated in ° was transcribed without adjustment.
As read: 52.5 °
